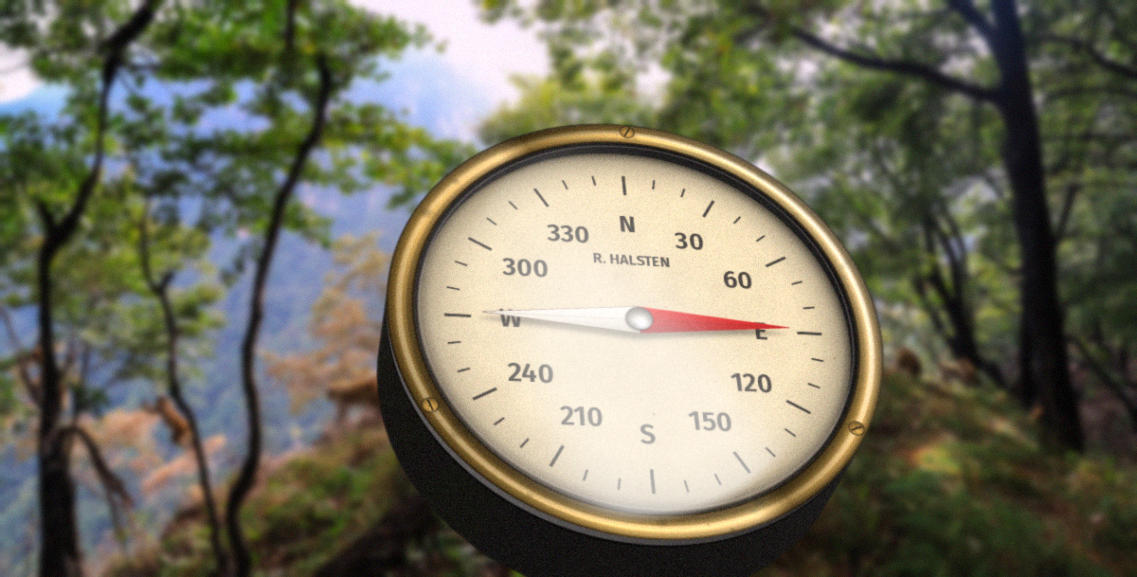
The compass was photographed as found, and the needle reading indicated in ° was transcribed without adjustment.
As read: 90 °
